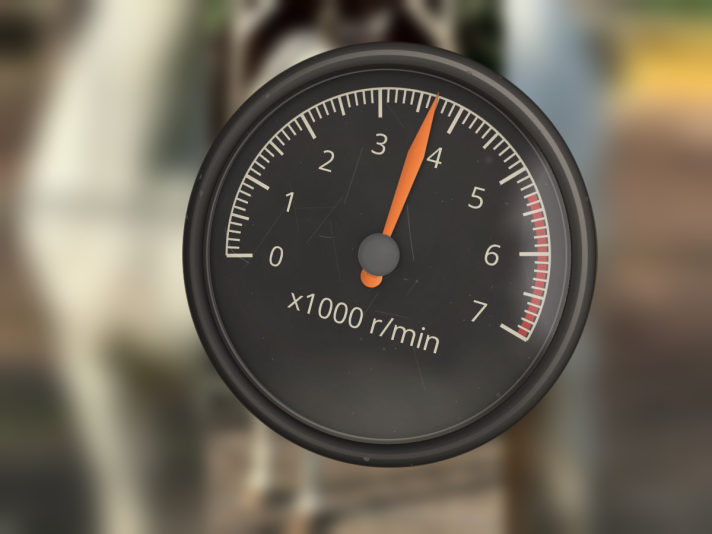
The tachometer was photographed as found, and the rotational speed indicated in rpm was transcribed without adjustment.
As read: 3700 rpm
